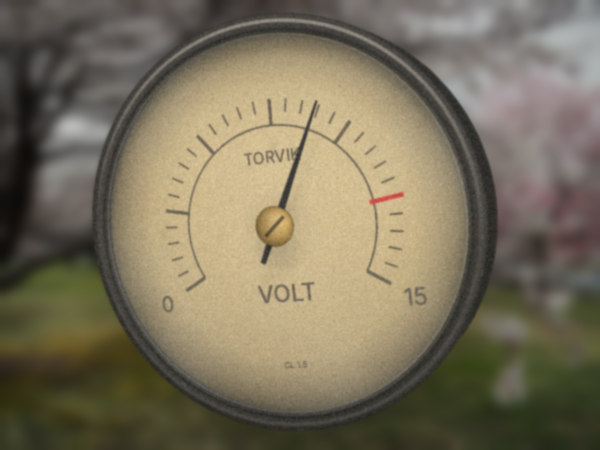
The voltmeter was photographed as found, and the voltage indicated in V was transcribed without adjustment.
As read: 9 V
